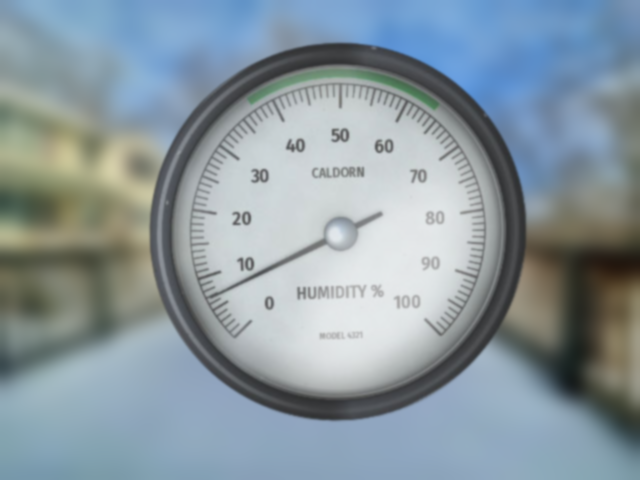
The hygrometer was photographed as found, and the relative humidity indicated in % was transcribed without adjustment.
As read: 7 %
